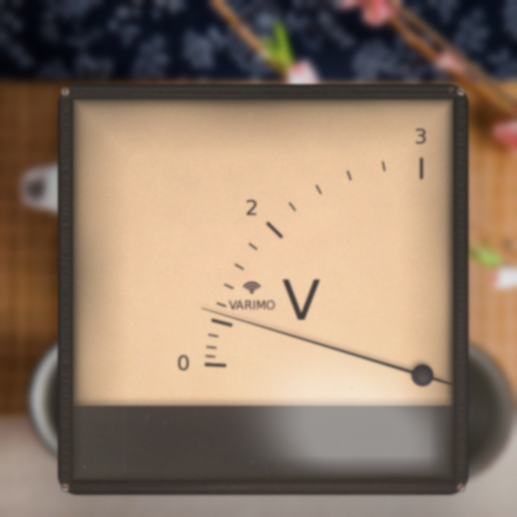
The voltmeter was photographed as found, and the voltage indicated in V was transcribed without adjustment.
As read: 1.1 V
